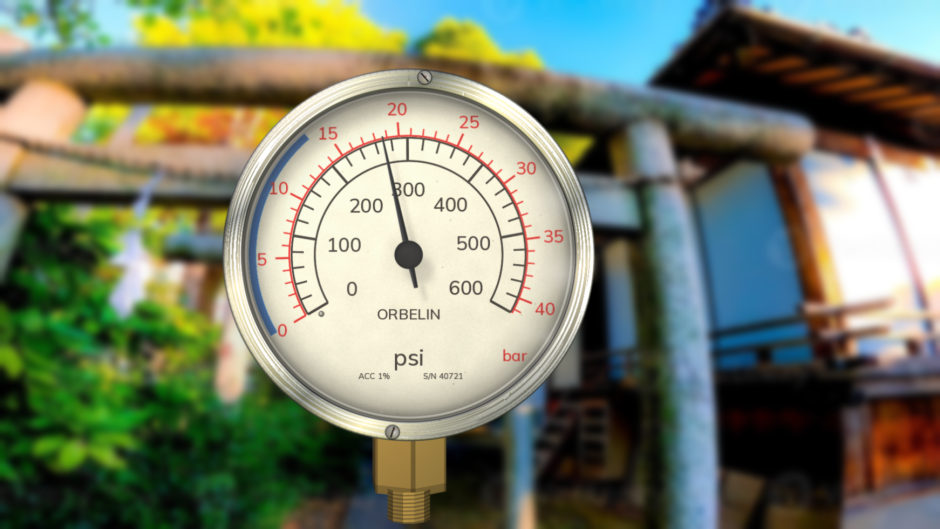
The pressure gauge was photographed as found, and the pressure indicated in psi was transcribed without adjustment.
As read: 270 psi
